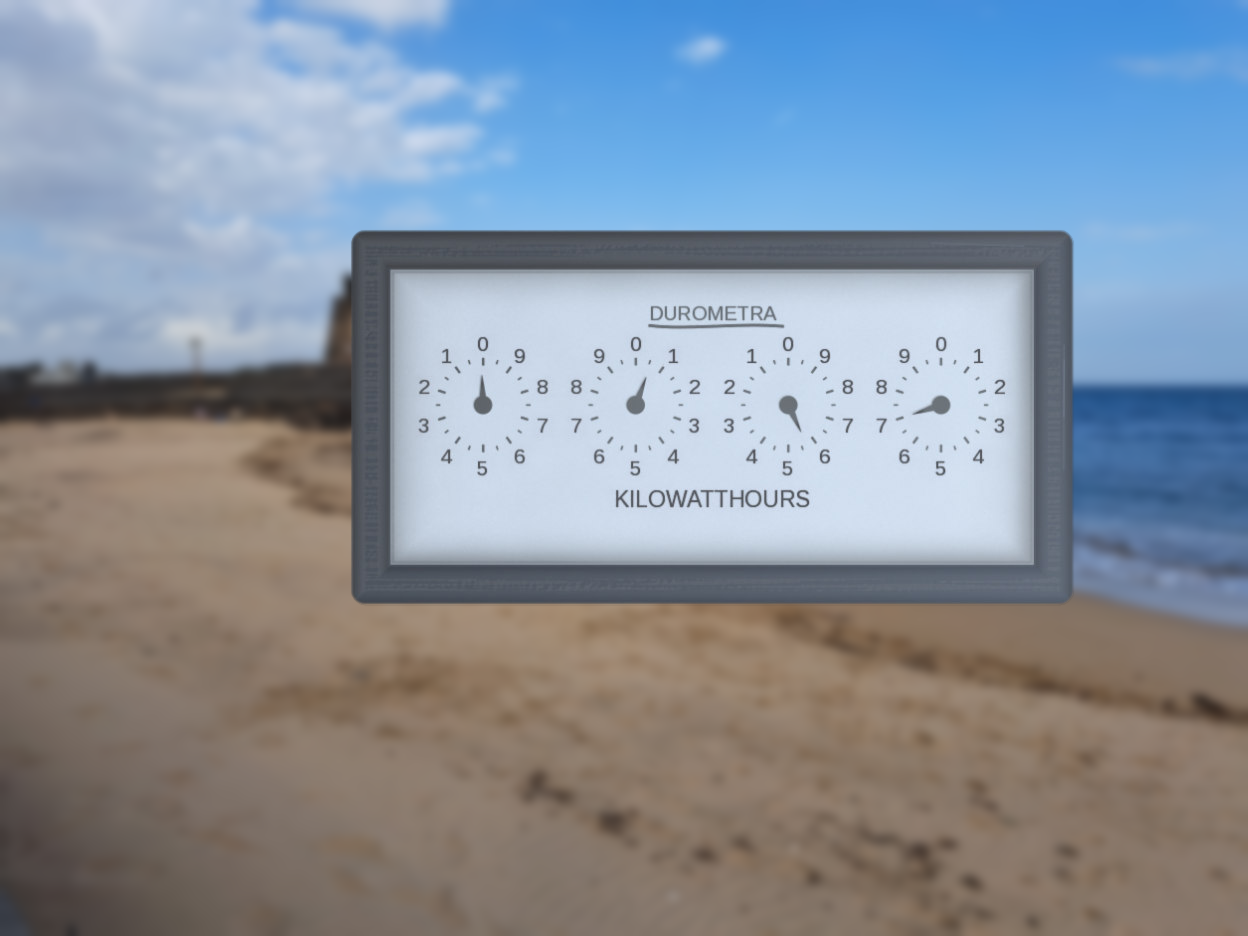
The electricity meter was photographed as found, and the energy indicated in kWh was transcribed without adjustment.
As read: 57 kWh
